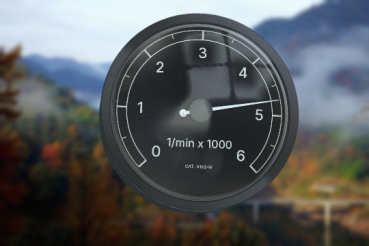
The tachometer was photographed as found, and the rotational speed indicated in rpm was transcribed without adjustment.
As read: 4750 rpm
